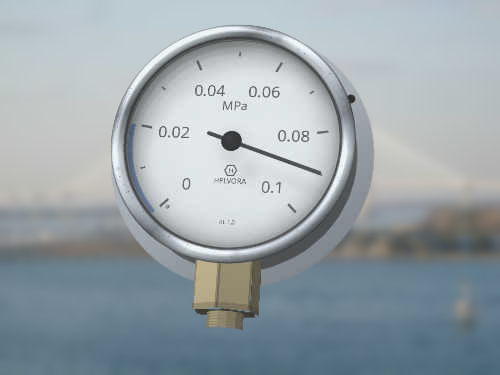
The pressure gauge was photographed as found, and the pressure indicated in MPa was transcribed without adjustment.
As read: 0.09 MPa
